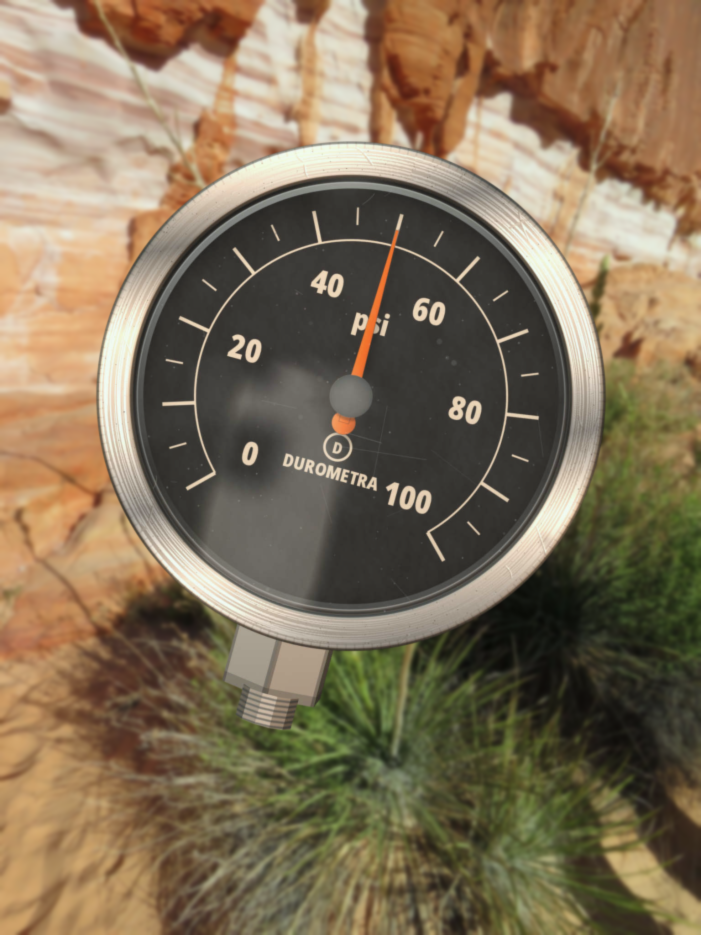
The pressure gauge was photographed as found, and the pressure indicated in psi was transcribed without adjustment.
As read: 50 psi
